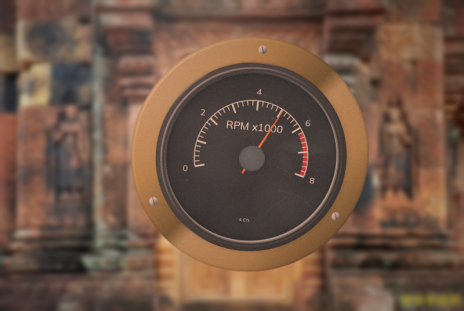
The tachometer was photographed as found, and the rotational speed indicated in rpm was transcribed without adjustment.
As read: 5000 rpm
